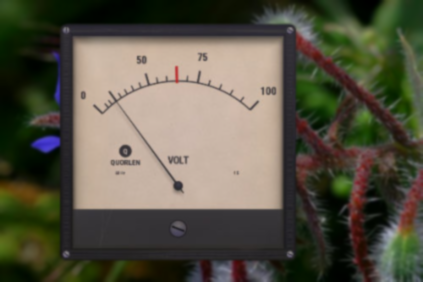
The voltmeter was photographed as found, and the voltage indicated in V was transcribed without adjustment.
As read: 25 V
